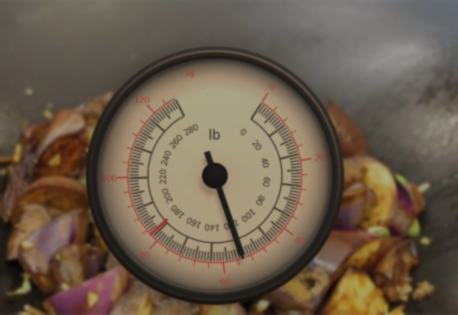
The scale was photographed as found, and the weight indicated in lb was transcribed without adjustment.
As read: 120 lb
